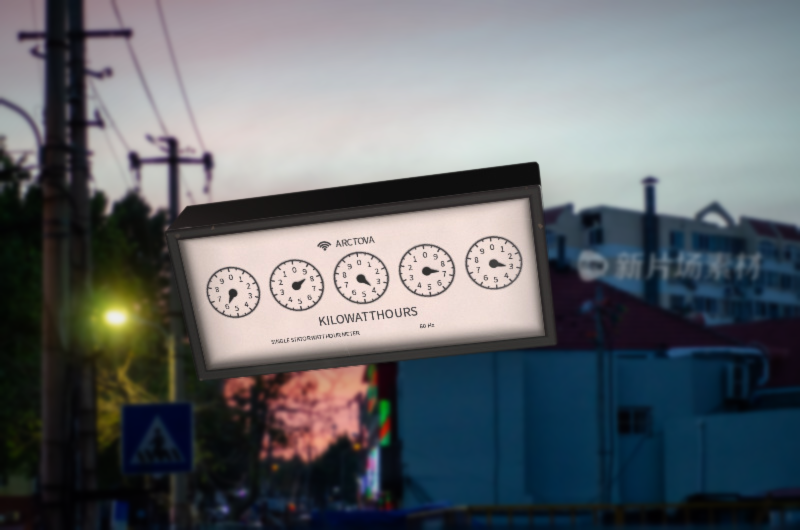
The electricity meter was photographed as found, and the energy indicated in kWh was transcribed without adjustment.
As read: 58373 kWh
